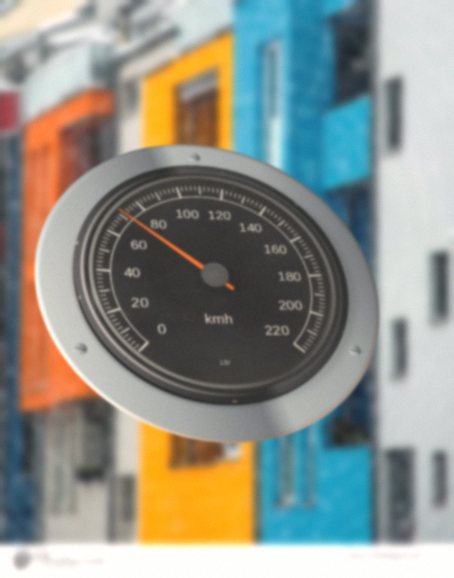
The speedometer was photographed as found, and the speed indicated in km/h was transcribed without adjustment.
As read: 70 km/h
